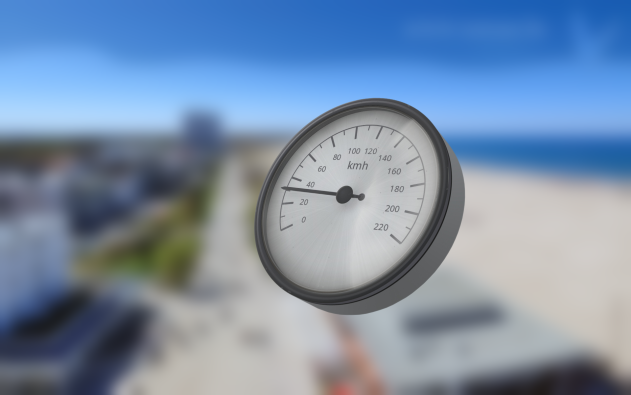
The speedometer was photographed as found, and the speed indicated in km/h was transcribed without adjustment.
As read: 30 km/h
